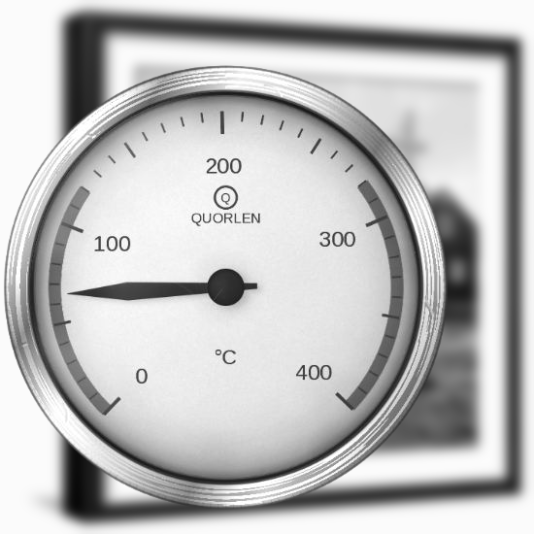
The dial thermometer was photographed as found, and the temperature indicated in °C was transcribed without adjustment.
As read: 65 °C
